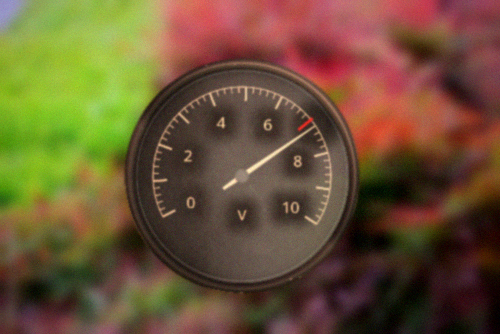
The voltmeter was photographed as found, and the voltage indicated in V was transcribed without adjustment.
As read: 7.2 V
